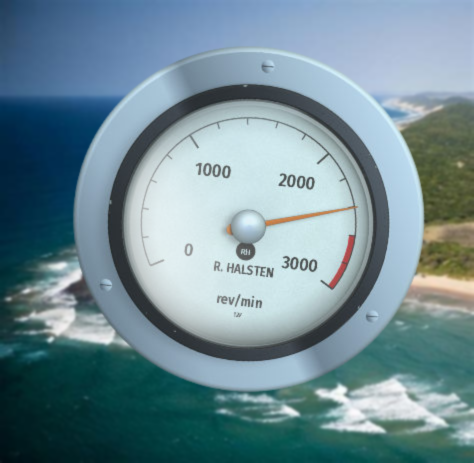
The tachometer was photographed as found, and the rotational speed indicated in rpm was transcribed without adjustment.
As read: 2400 rpm
